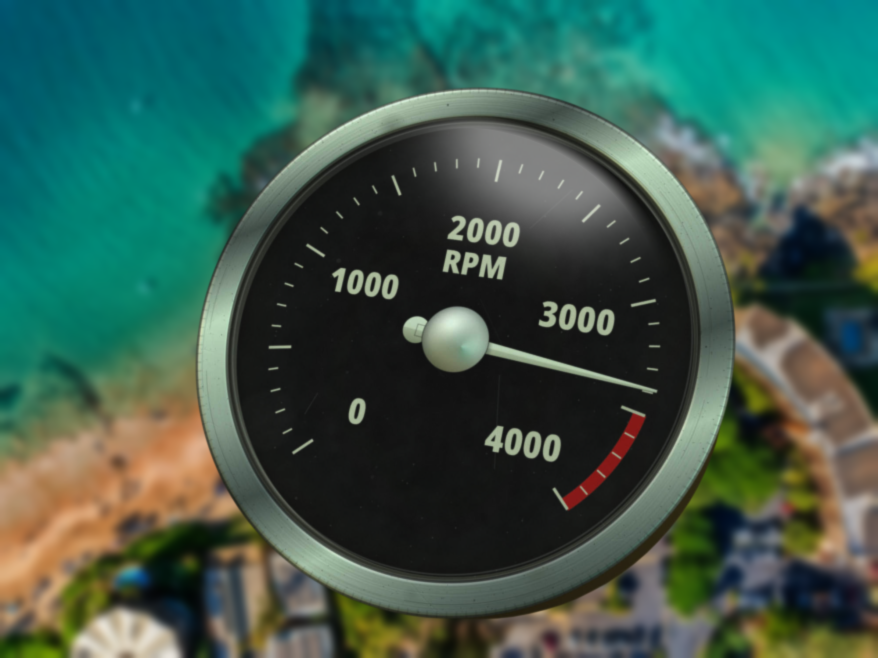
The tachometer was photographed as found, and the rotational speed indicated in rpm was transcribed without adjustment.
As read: 3400 rpm
